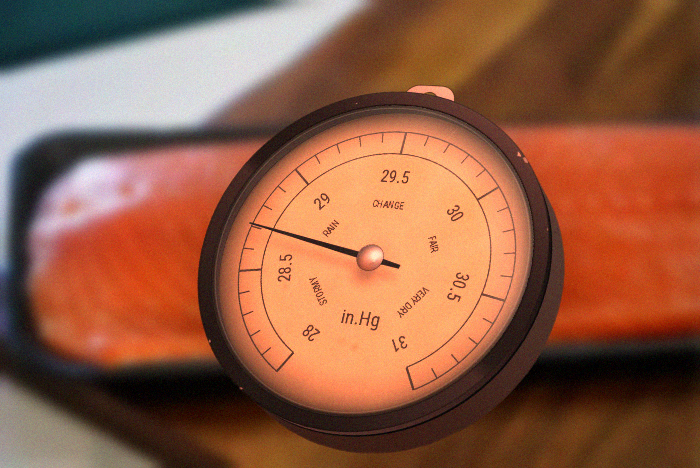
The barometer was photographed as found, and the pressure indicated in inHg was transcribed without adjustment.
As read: 28.7 inHg
